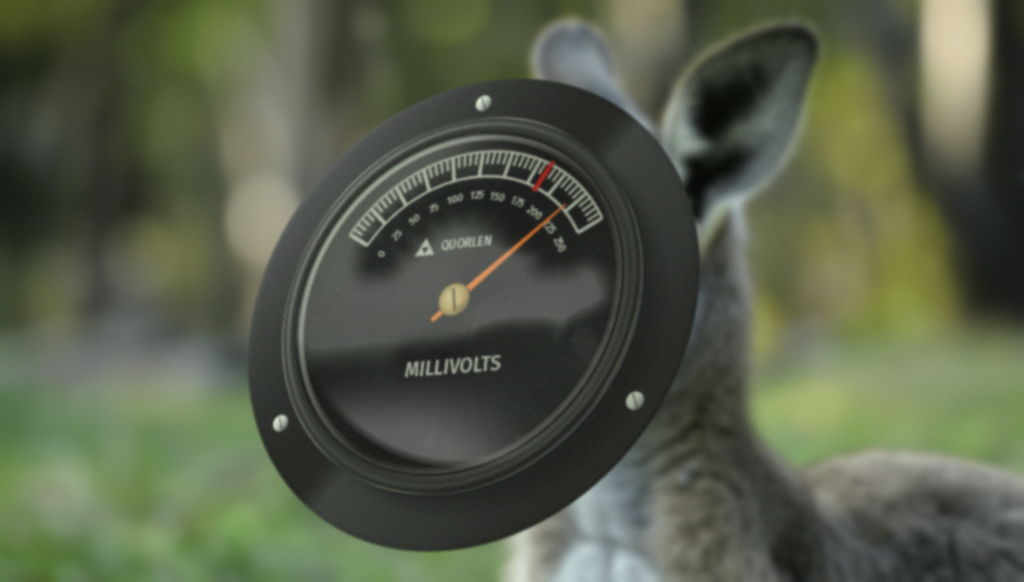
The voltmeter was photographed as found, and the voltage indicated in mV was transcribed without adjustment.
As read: 225 mV
